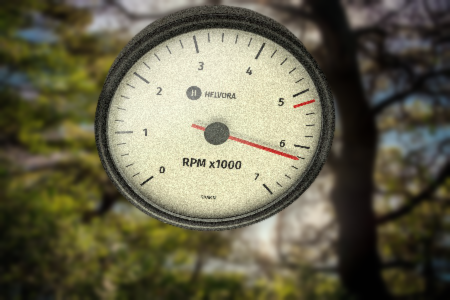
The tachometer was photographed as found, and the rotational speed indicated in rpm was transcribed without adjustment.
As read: 6200 rpm
